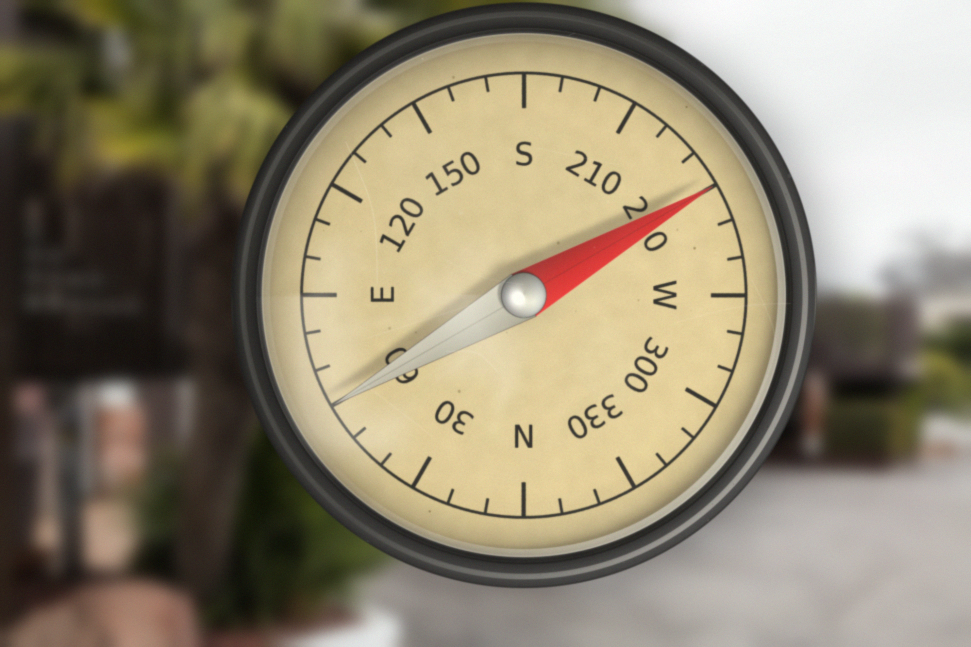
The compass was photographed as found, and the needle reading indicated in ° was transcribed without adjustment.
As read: 240 °
